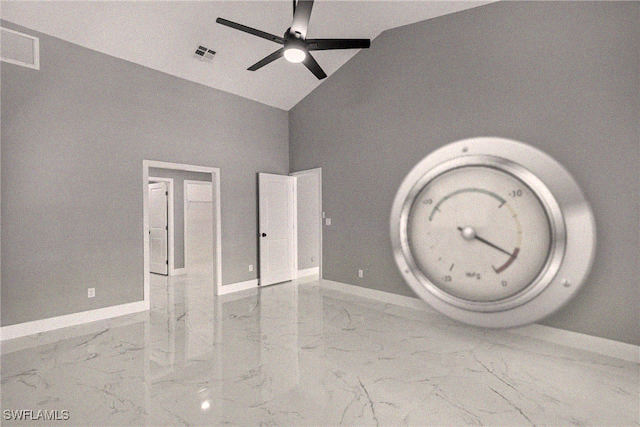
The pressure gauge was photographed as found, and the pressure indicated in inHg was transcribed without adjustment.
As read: -3 inHg
